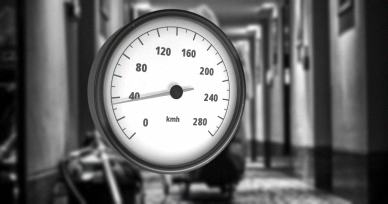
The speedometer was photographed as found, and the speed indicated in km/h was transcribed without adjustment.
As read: 35 km/h
